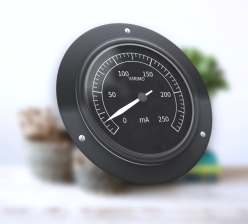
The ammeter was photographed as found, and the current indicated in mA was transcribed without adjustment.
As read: 15 mA
